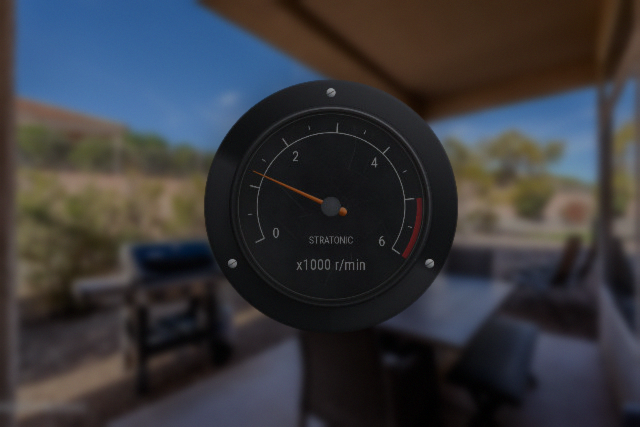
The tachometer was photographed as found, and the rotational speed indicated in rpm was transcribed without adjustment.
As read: 1250 rpm
